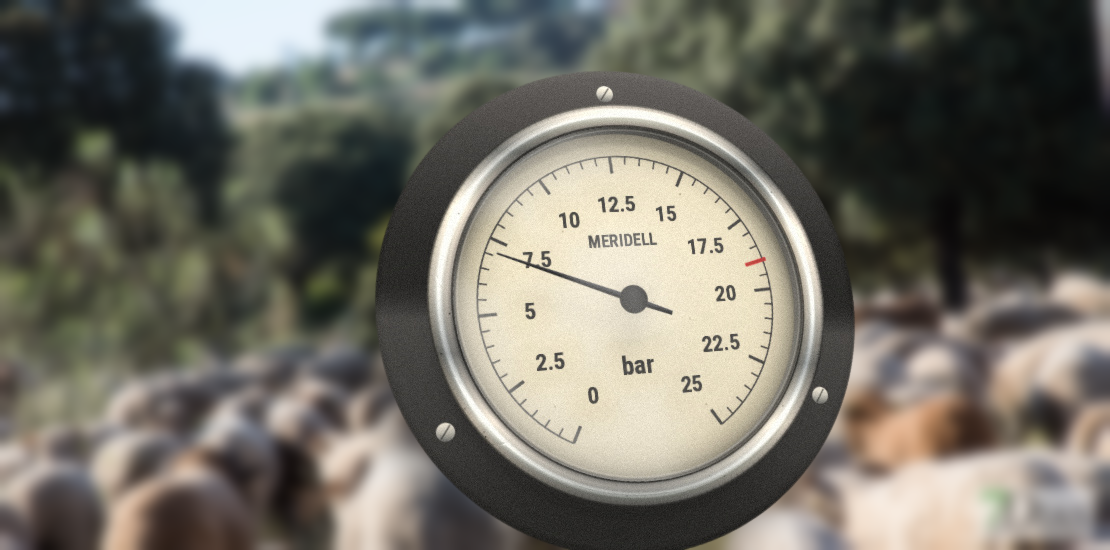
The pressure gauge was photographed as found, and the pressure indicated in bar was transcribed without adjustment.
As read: 7 bar
